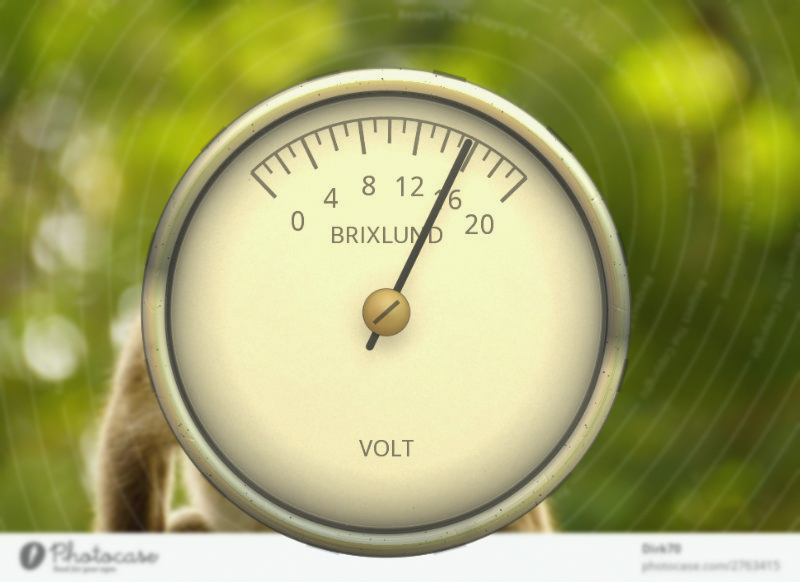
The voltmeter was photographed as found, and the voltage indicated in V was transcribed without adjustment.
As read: 15.5 V
